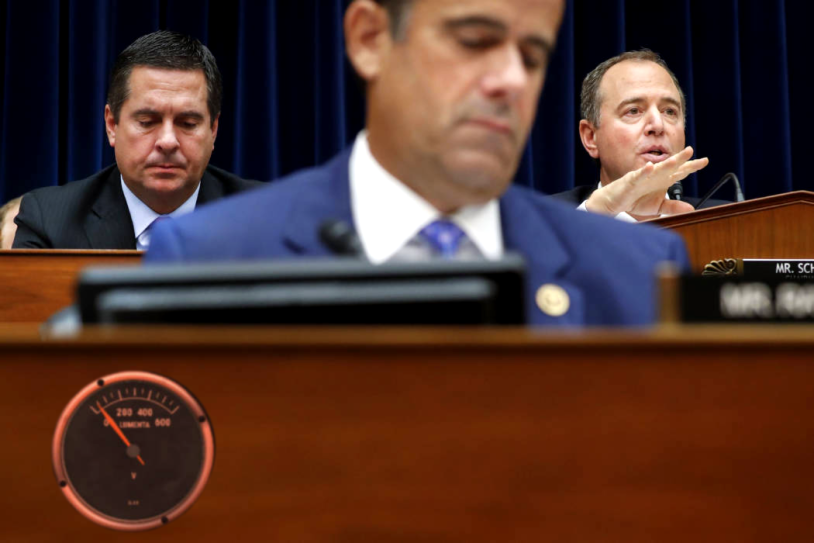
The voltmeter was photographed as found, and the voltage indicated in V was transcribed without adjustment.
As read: 50 V
